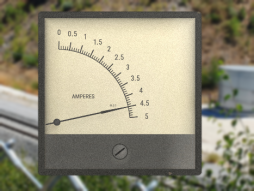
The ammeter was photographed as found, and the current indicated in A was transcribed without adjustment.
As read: 4.5 A
